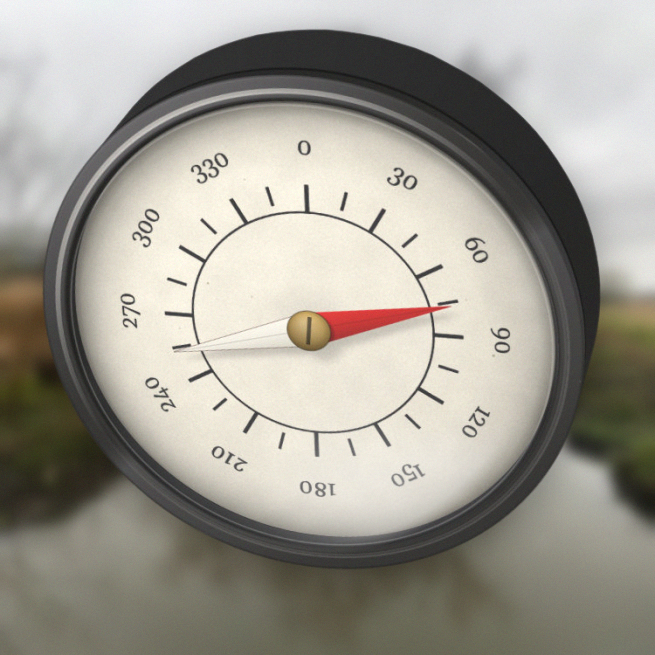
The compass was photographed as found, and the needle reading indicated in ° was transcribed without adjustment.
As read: 75 °
